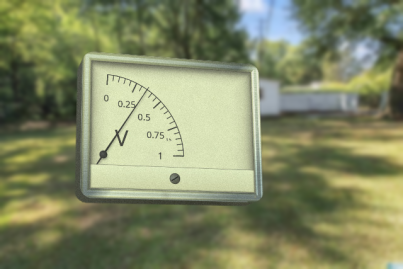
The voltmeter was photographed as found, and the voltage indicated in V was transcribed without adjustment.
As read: 0.35 V
